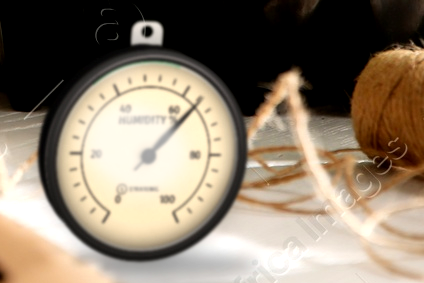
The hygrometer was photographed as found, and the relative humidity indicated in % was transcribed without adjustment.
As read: 64 %
